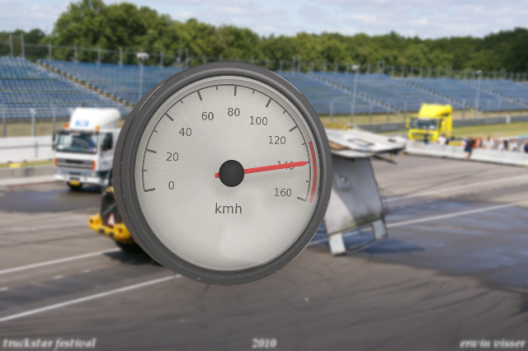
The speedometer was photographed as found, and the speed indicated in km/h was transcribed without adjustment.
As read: 140 km/h
